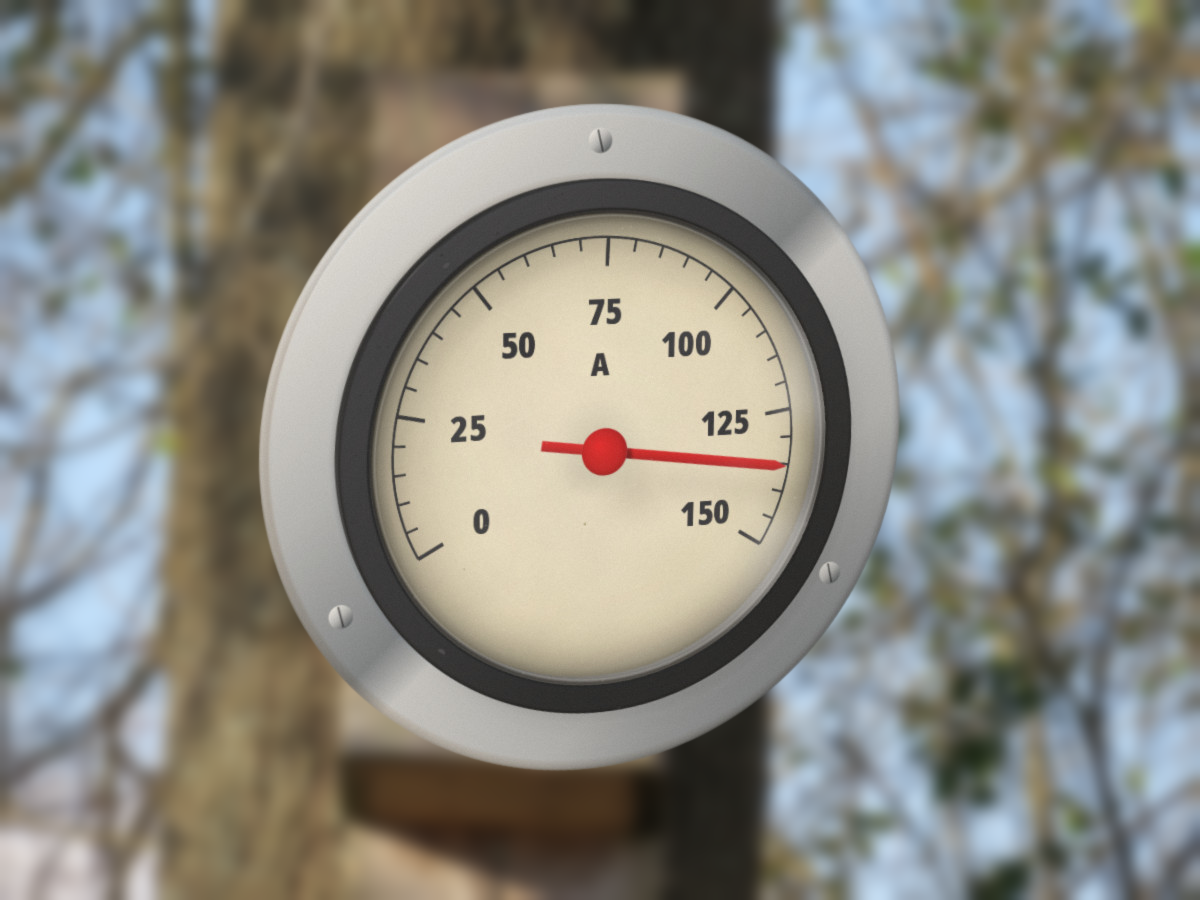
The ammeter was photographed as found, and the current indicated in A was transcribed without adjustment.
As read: 135 A
